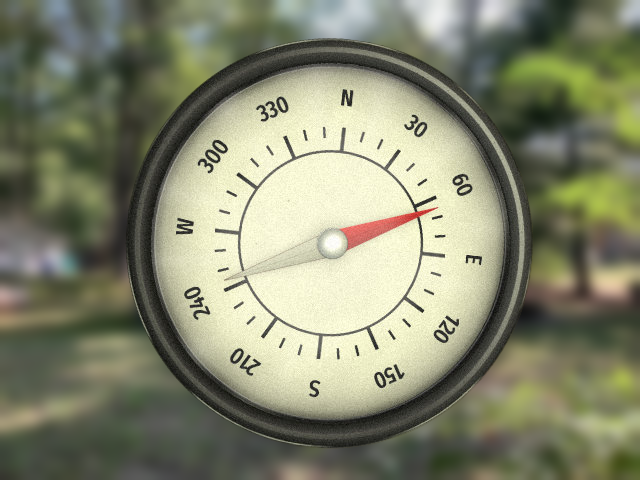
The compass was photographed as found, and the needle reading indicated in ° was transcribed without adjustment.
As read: 65 °
